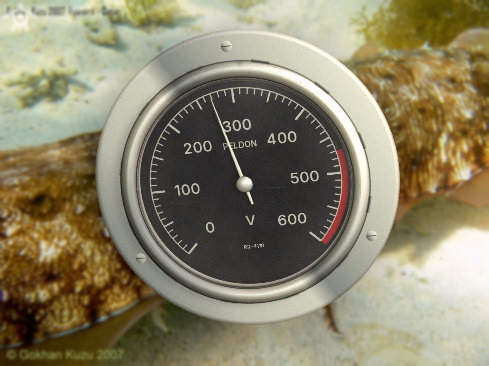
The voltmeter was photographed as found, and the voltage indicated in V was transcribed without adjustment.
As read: 270 V
